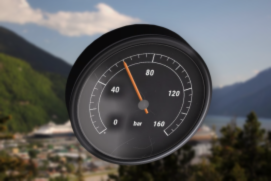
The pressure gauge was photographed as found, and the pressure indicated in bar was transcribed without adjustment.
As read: 60 bar
